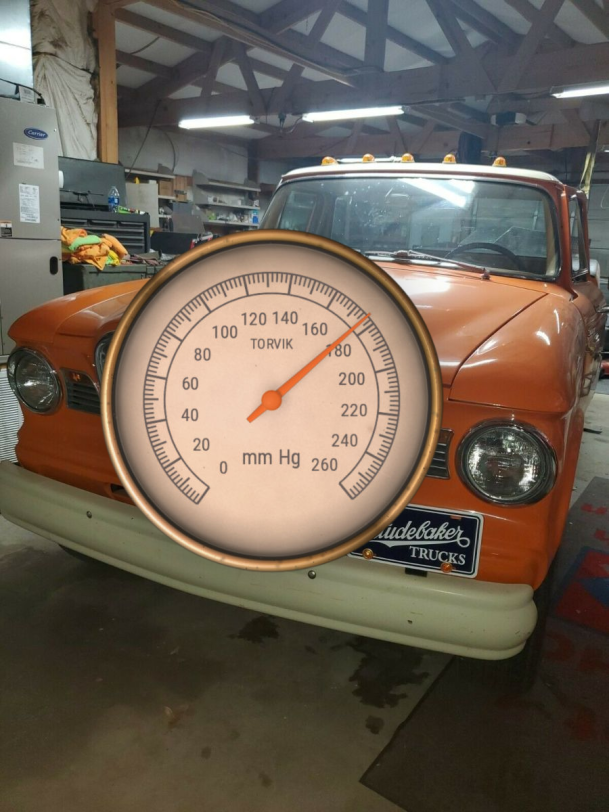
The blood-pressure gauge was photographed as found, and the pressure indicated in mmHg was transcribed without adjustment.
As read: 176 mmHg
